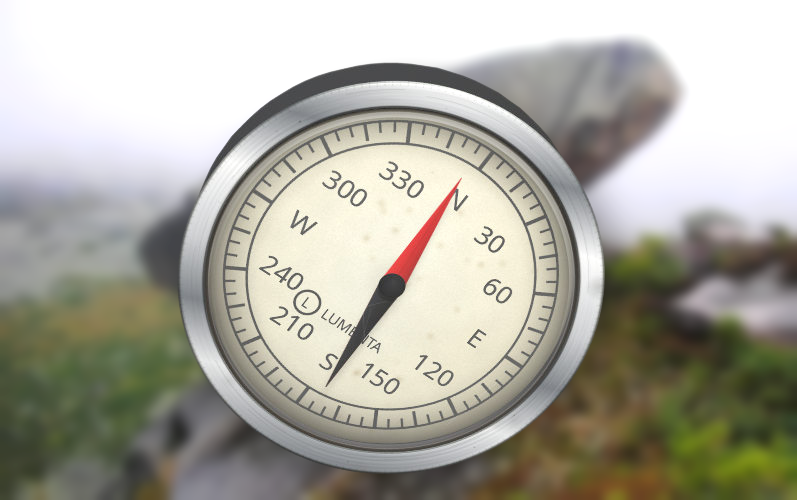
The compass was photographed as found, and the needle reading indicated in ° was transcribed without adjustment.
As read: 355 °
